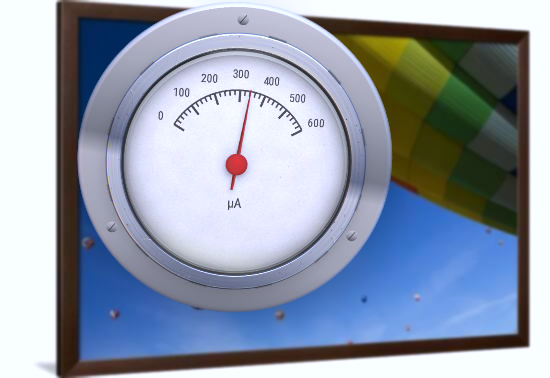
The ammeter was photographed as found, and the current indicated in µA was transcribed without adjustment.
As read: 340 µA
